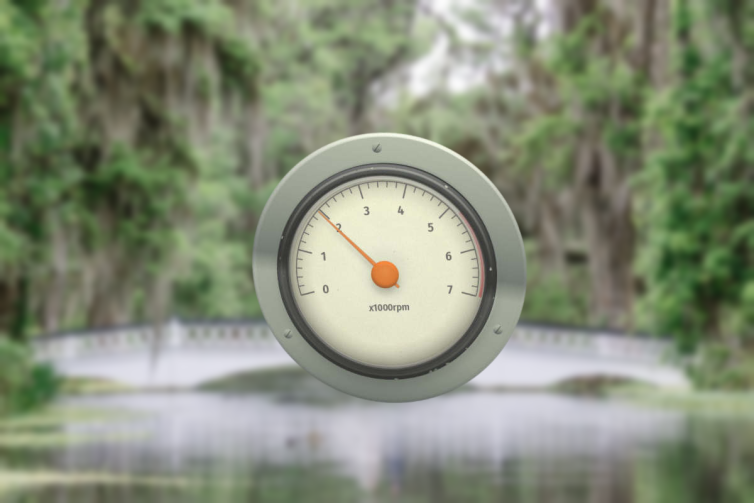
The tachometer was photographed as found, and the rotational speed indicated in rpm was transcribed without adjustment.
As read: 2000 rpm
